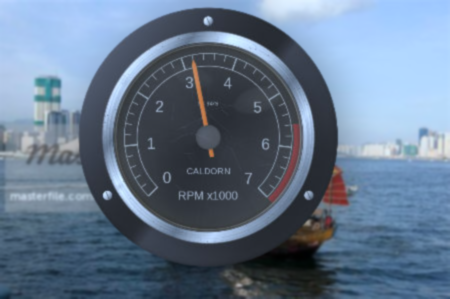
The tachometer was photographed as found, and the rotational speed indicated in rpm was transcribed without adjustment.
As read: 3200 rpm
